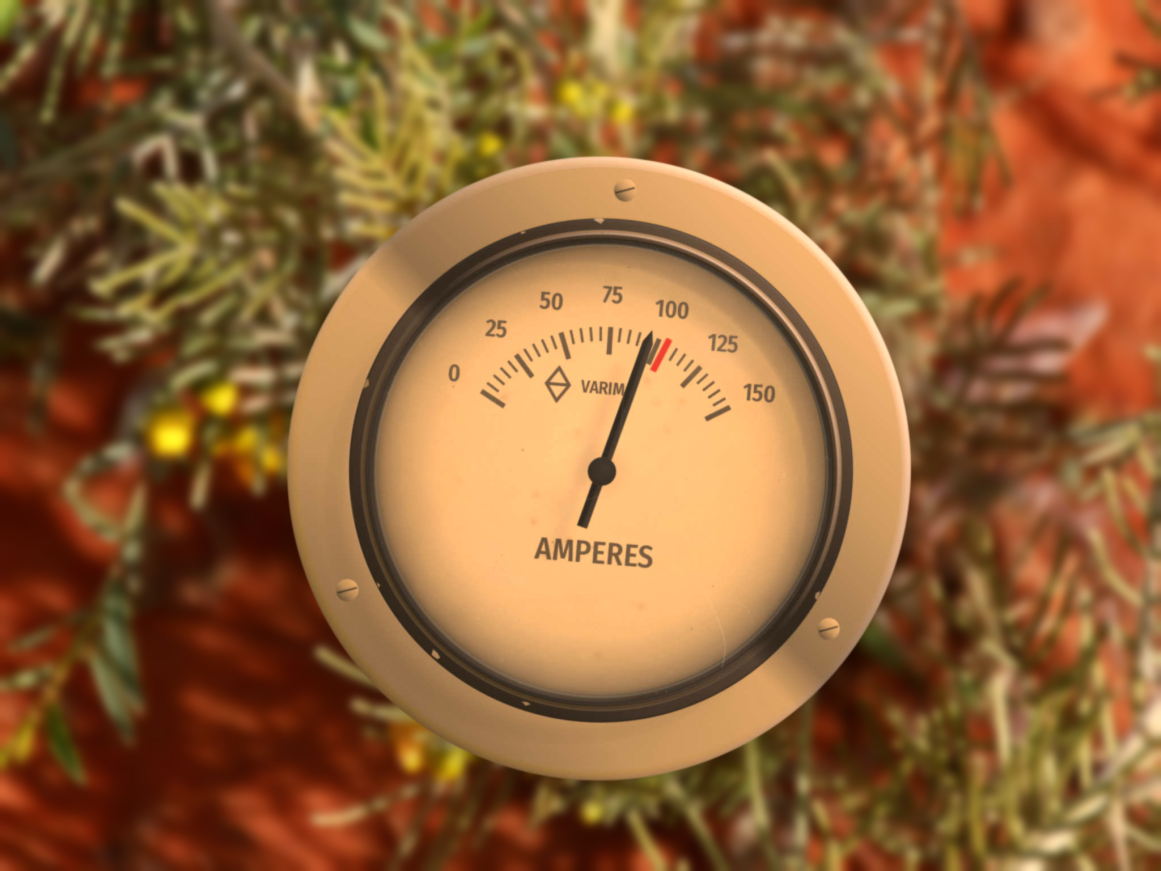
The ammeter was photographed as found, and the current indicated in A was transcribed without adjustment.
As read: 95 A
